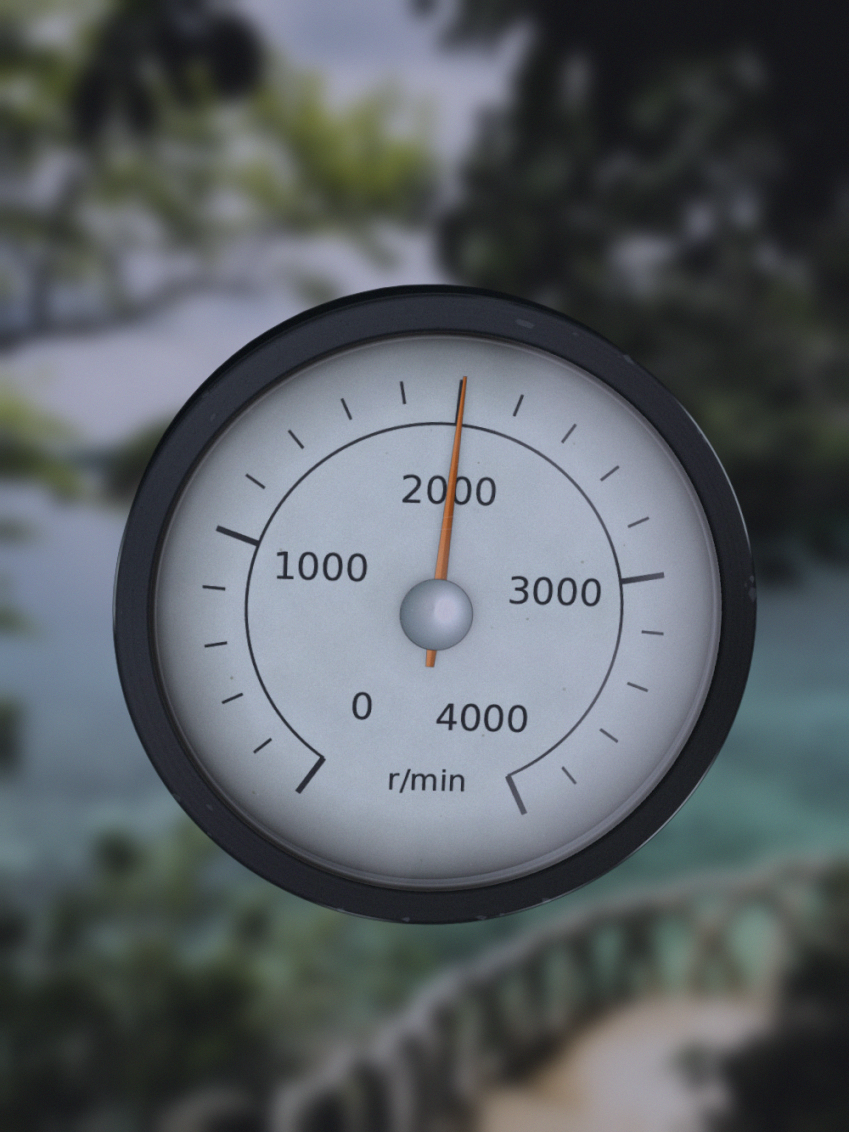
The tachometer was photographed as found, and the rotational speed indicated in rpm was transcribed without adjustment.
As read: 2000 rpm
